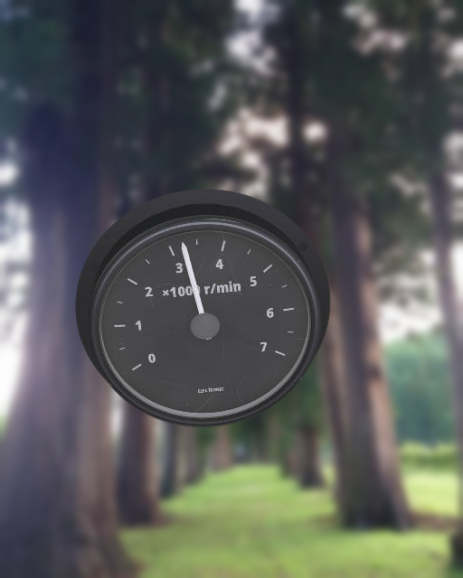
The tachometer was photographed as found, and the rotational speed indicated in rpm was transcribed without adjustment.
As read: 3250 rpm
